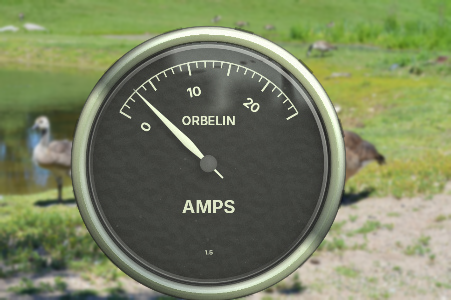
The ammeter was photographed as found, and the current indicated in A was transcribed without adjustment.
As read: 3 A
